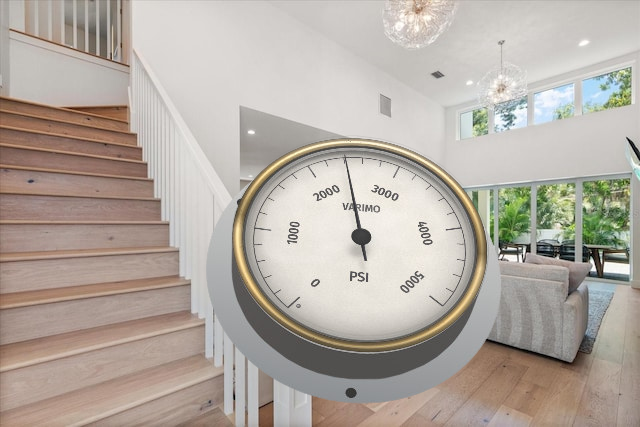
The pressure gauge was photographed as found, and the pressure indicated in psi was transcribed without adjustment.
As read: 2400 psi
